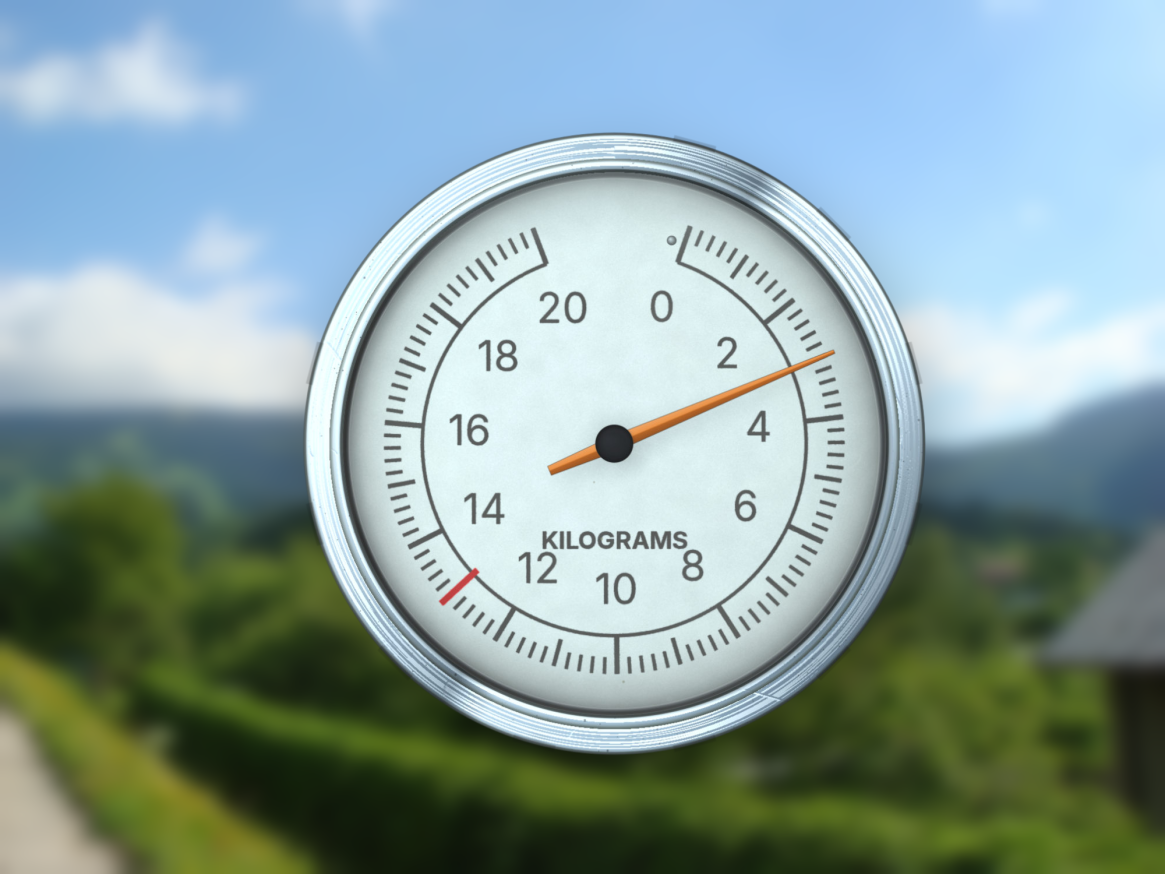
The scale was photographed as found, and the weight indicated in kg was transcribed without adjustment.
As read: 3 kg
